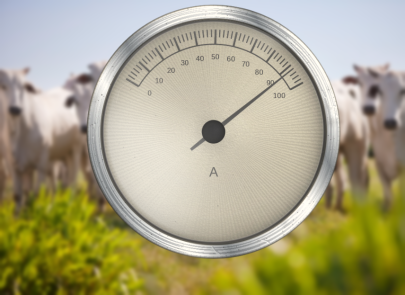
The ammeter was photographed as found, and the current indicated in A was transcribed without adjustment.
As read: 92 A
